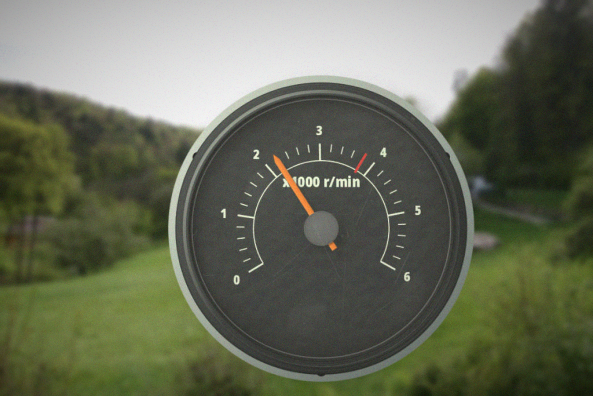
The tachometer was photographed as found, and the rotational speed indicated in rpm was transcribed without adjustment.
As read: 2200 rpm
